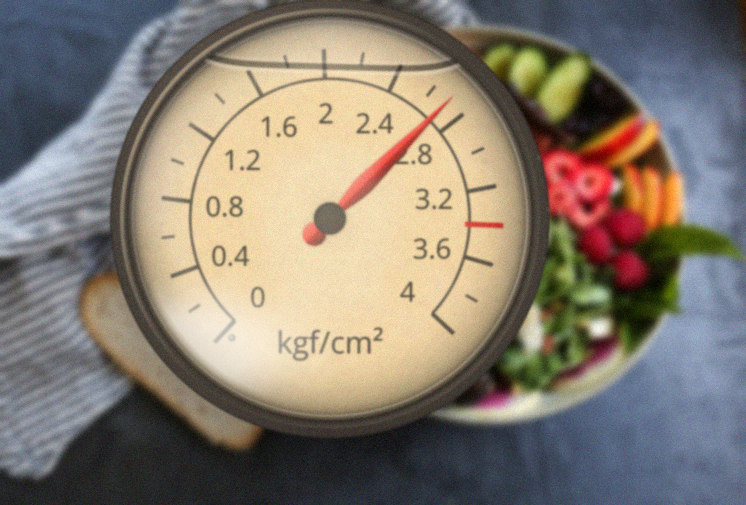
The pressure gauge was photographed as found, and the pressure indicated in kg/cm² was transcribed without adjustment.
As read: 2.7 kg/cm²
